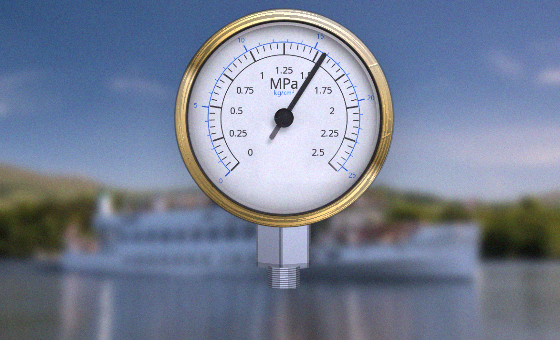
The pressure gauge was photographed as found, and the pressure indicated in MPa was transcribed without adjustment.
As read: 1.55 MPa
